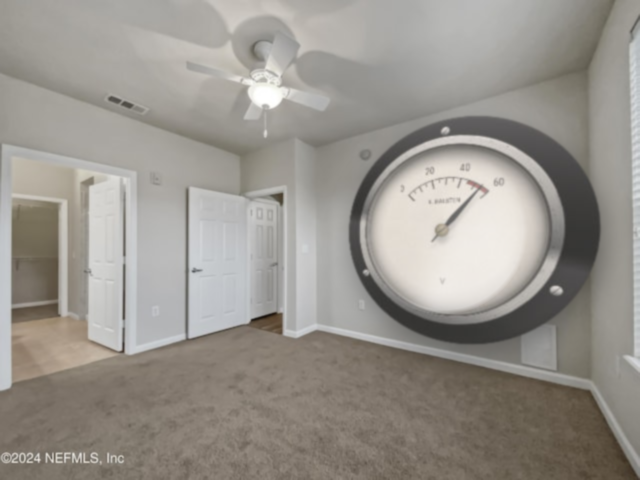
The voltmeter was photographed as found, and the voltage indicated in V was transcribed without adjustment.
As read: 55 V
